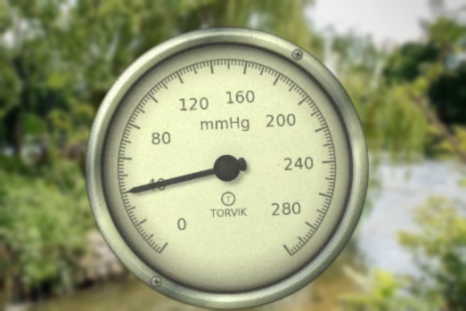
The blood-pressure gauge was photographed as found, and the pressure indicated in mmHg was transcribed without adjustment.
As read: 40 mmHg
